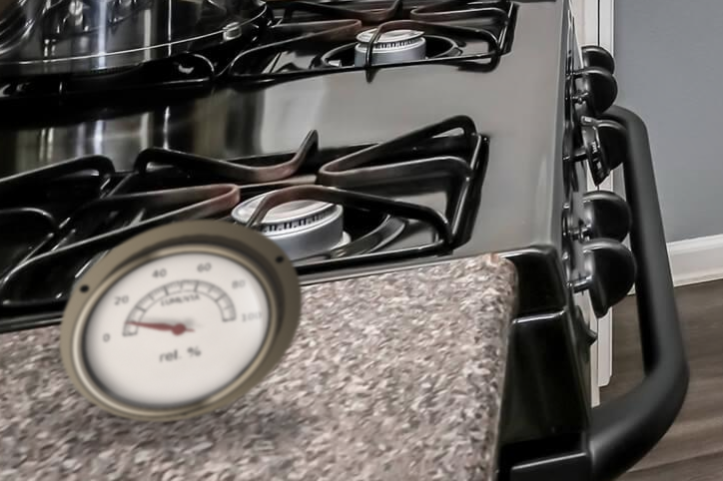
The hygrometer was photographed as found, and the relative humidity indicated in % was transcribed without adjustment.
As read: 10 %
